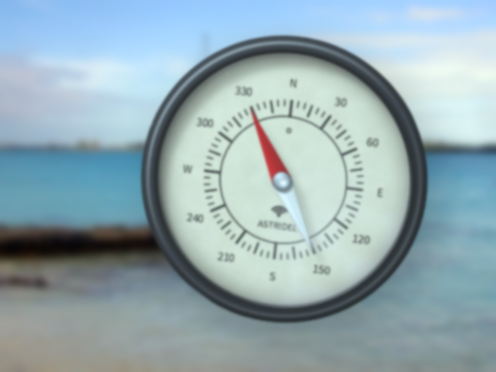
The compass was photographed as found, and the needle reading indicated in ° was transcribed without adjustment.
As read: 330 °
